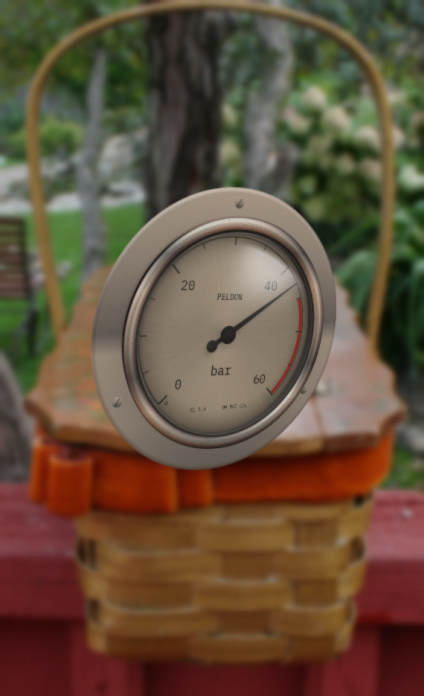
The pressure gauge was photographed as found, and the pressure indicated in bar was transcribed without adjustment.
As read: 42.5 bar
